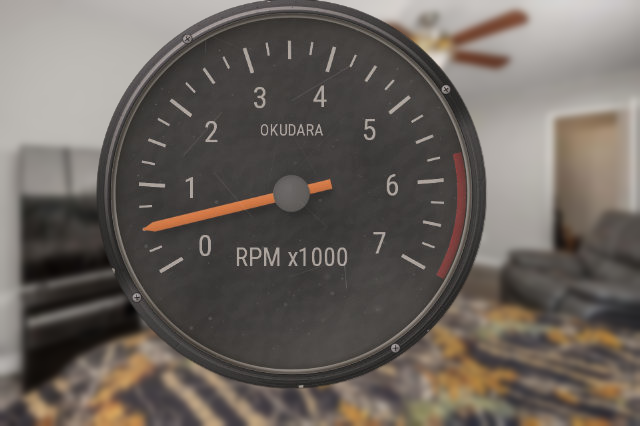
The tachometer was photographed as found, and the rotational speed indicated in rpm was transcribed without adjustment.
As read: 500 rpm
